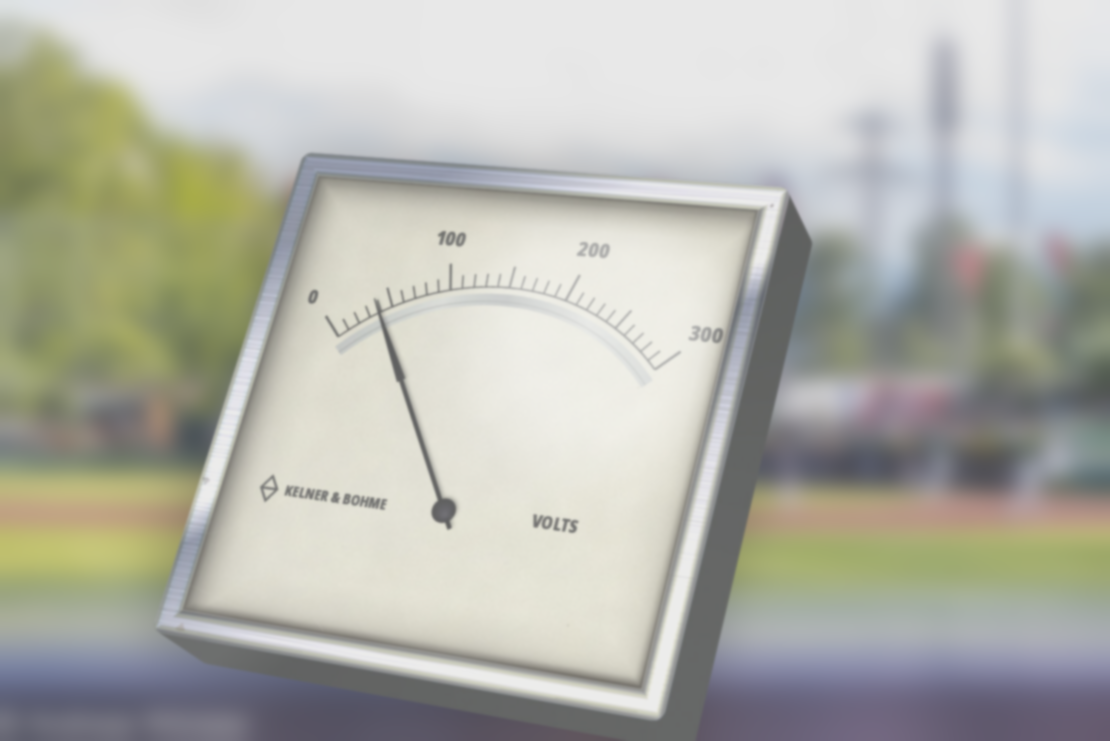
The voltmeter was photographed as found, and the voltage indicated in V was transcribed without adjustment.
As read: 40 V
